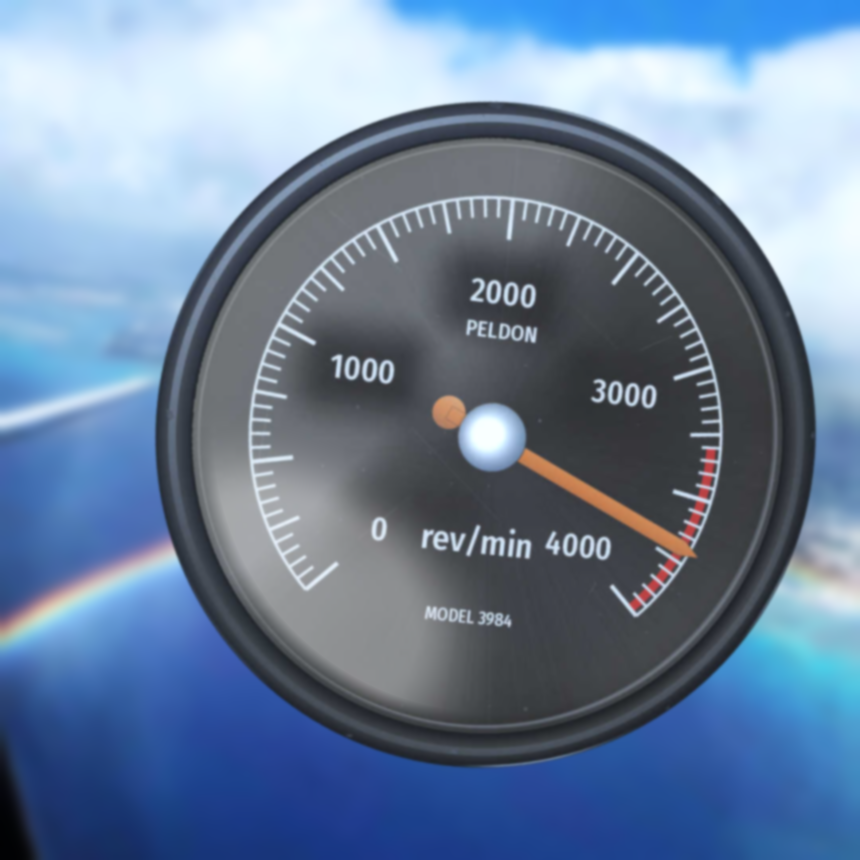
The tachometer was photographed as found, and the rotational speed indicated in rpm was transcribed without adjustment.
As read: 3700 rpm
